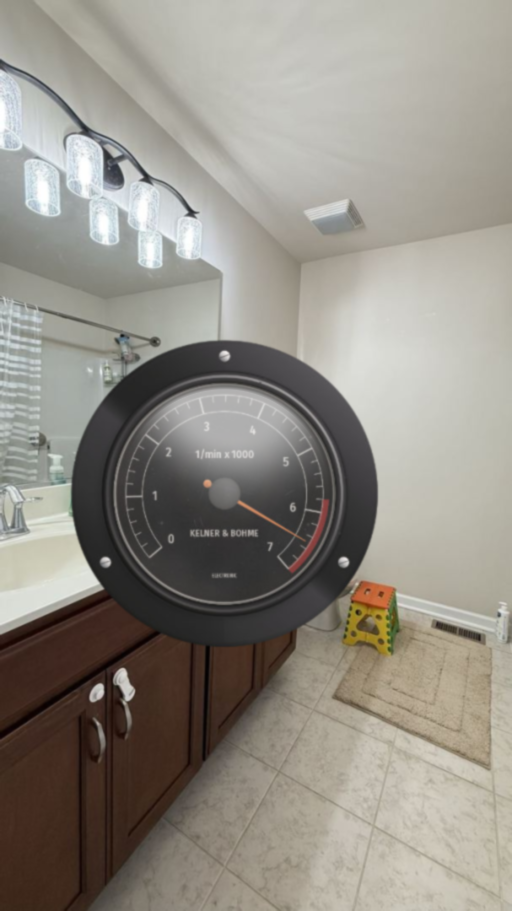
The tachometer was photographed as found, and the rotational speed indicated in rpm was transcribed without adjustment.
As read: 6500 rpm
